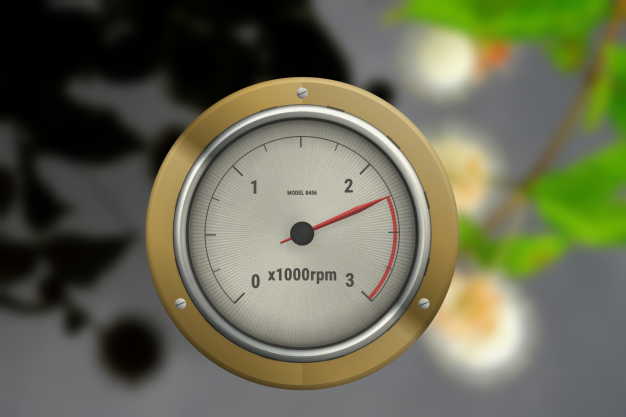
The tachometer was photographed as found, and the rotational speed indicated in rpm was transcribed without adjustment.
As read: 2250 rpm
